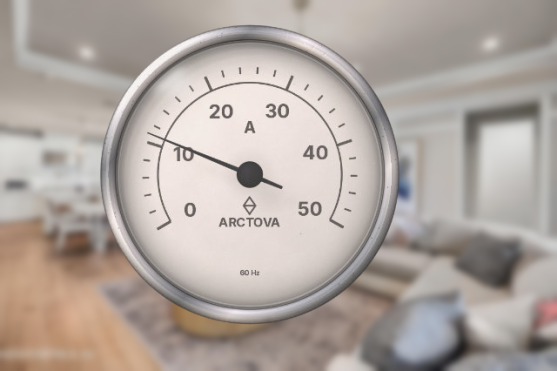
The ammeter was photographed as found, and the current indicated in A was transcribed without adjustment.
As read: 11 A
